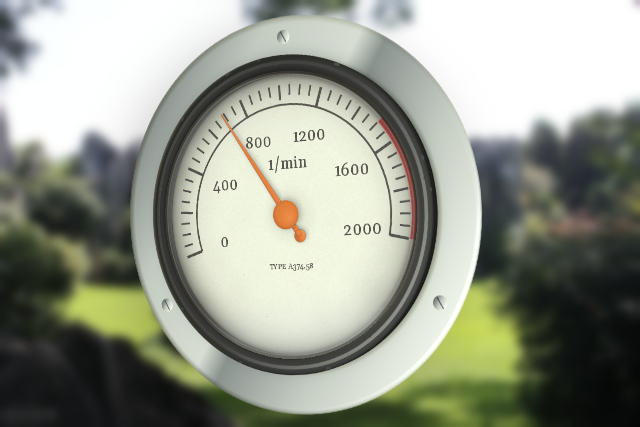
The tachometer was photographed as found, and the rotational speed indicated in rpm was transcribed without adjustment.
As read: 700 rpm
